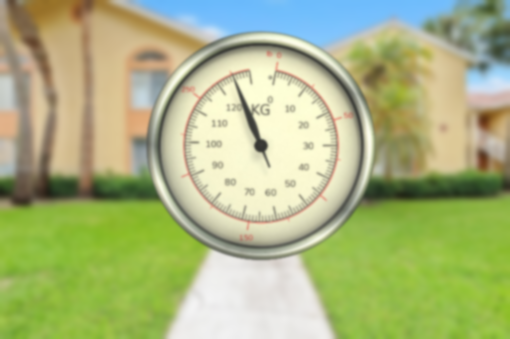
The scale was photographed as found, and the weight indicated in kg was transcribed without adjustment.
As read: 125 kg
